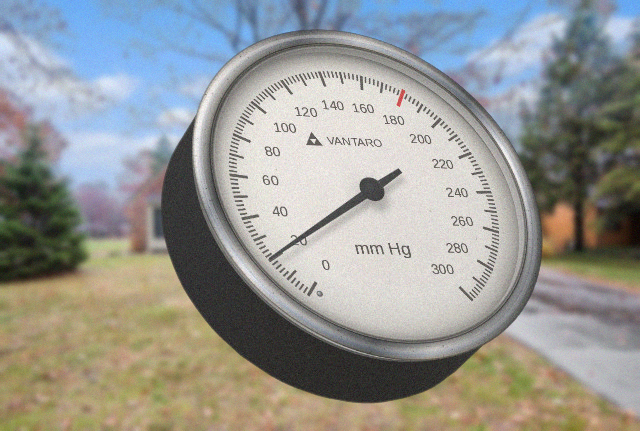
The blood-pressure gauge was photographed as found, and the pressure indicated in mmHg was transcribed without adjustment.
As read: 20 mmHg
